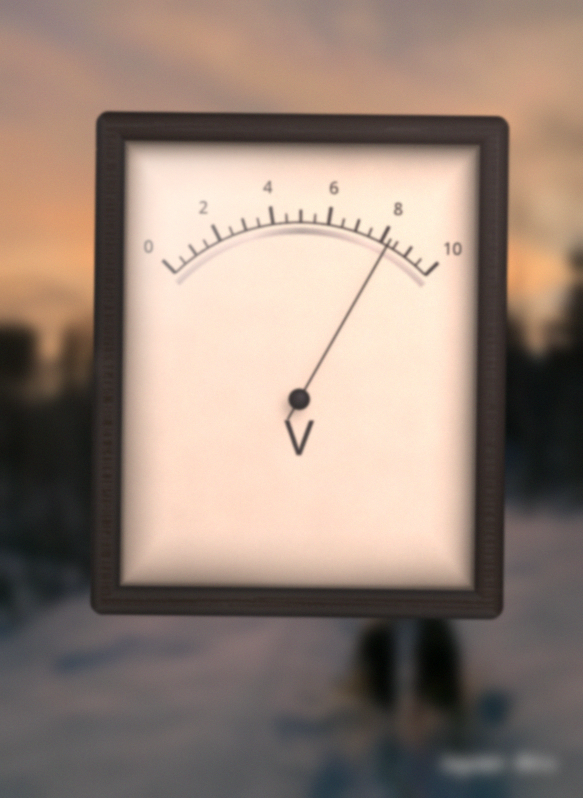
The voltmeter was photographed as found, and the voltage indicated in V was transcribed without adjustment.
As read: 8.25 V
